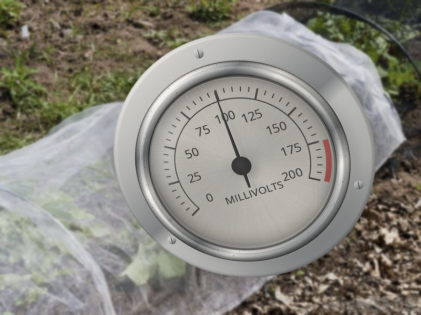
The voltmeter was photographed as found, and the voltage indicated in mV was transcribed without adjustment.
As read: 100 mV
